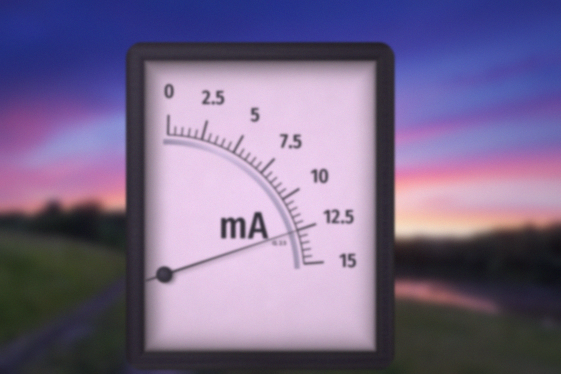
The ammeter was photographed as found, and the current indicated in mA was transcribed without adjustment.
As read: 12.5 mA
